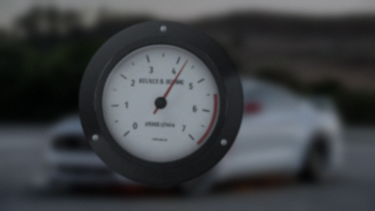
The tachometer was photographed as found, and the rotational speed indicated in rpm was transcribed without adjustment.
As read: 4250 rpm
